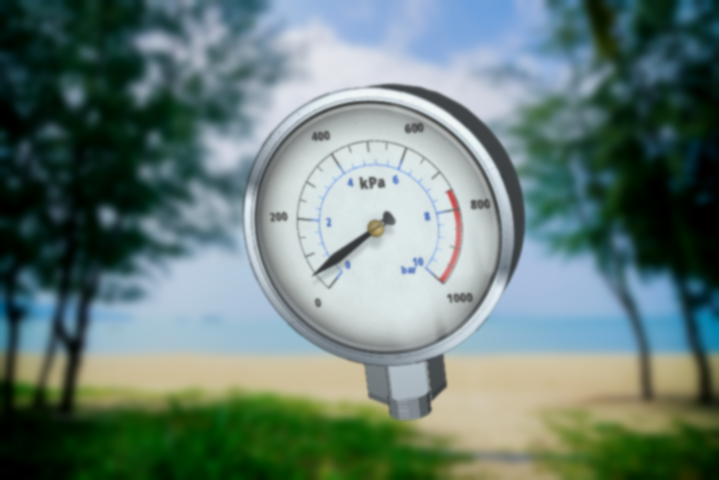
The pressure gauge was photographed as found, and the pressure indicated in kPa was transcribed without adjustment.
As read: 50 kPa
